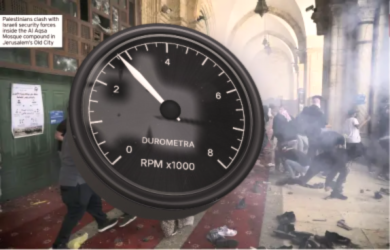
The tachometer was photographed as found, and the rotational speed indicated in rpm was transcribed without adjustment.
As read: 2750 rpm
